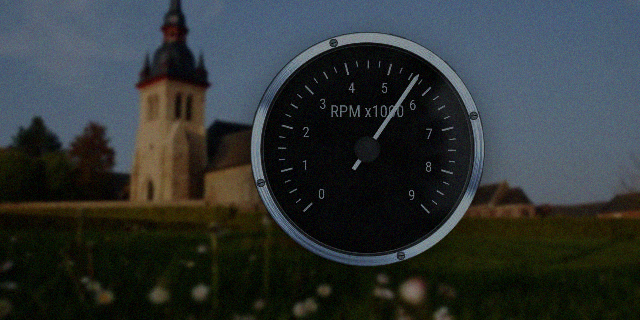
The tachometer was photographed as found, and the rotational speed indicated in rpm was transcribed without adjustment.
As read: 5625 rpm
